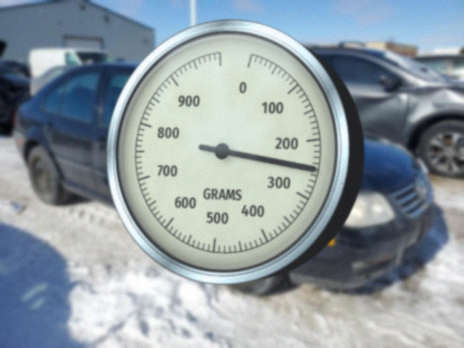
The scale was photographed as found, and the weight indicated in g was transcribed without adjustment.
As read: 250 g
